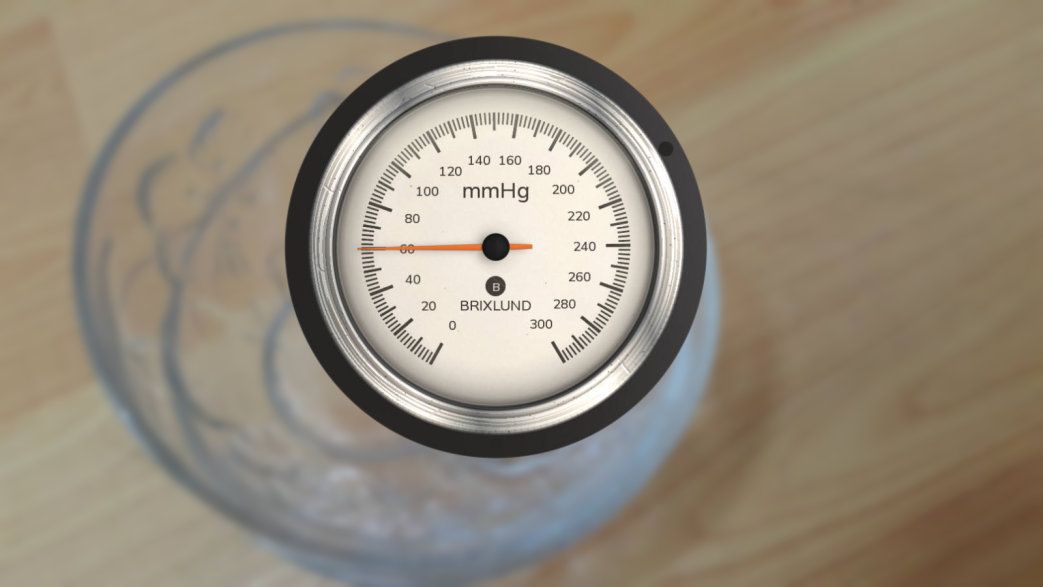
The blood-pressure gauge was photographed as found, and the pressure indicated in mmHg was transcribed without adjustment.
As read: 60 mmHg
